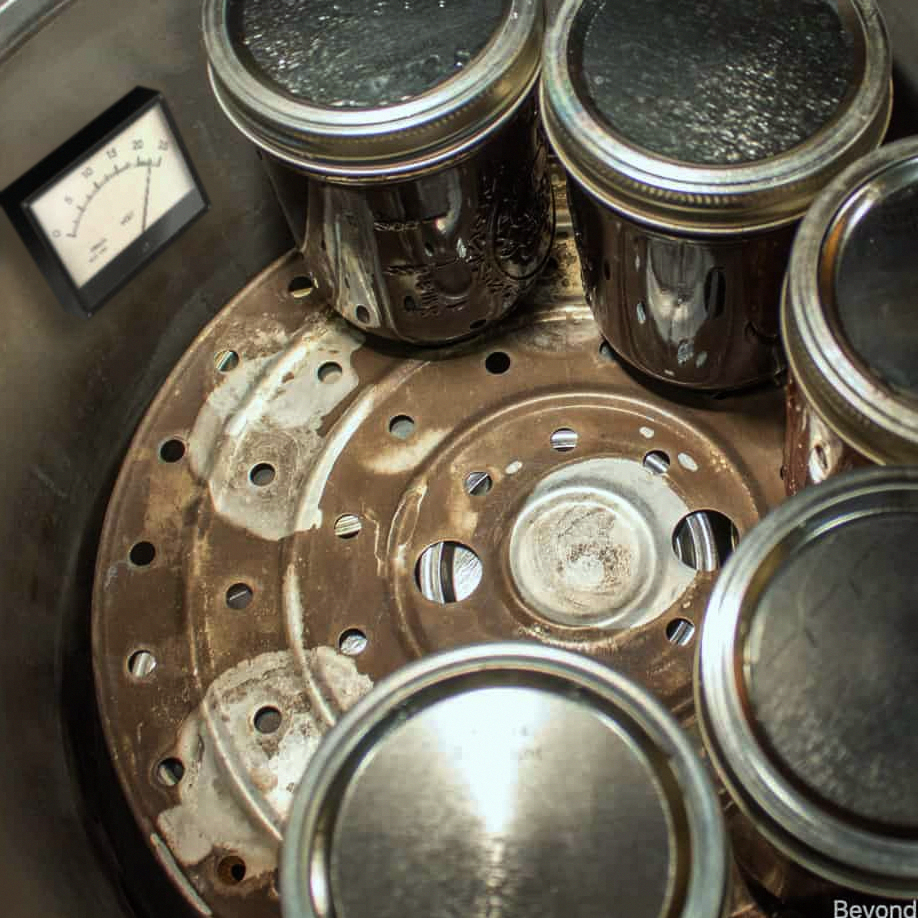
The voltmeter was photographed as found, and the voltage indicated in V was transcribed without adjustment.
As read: 22.5 V
